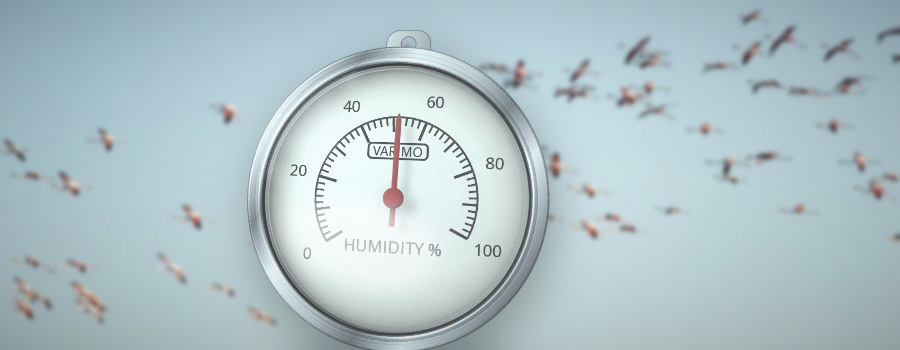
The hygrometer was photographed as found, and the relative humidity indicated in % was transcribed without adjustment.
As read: 52 %
